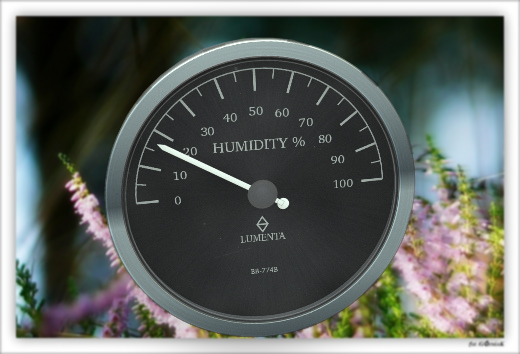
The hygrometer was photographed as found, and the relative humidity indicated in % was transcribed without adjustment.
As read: 17.5 %
